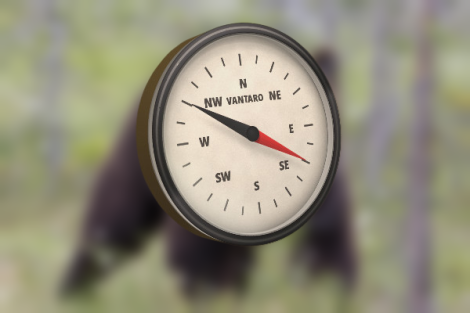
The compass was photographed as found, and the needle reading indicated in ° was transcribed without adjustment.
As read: 120 °
